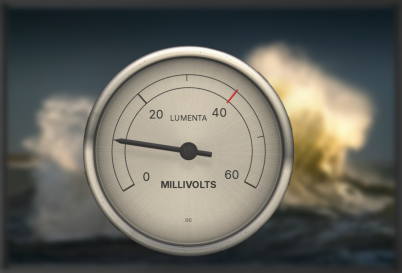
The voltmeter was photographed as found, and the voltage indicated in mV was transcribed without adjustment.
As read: 10 mV
